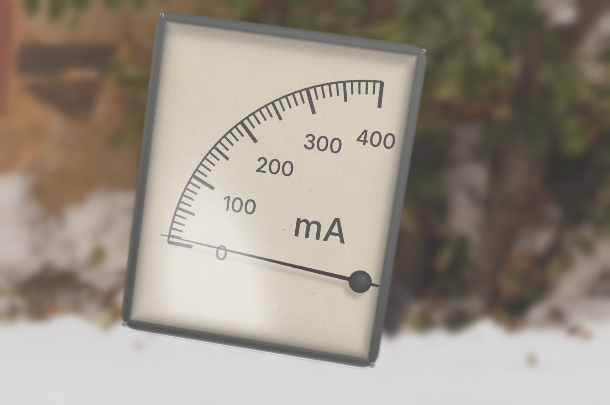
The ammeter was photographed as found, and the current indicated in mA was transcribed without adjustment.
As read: 10 mA
